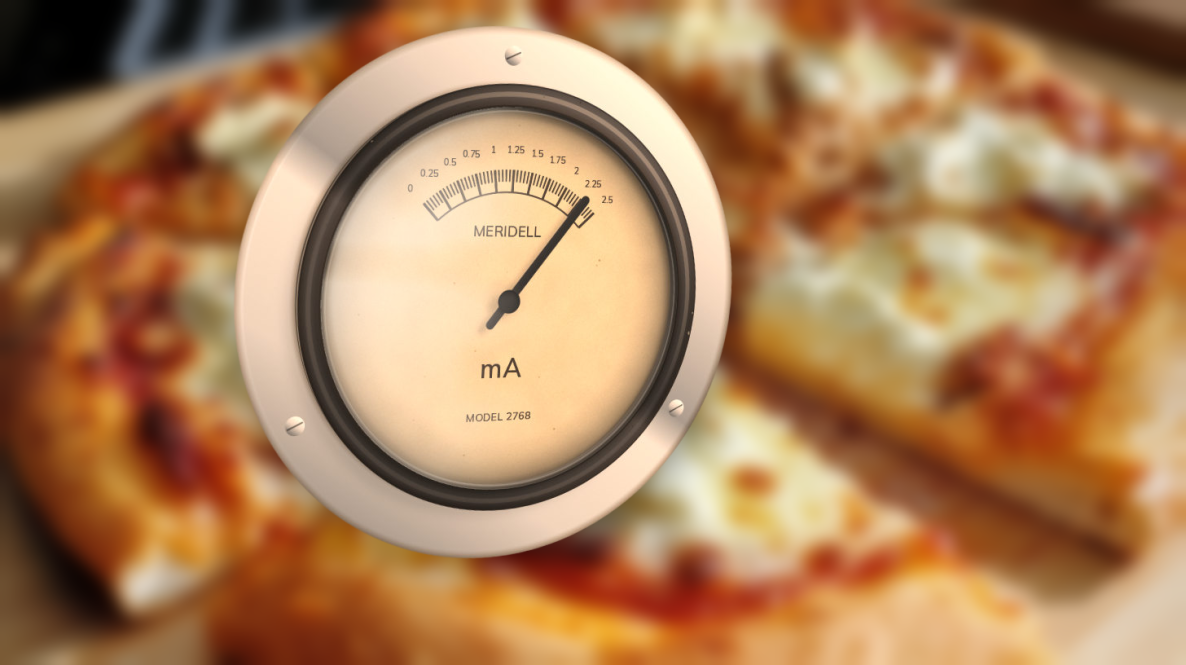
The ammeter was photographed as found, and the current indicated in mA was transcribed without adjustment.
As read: 2.25 mA
